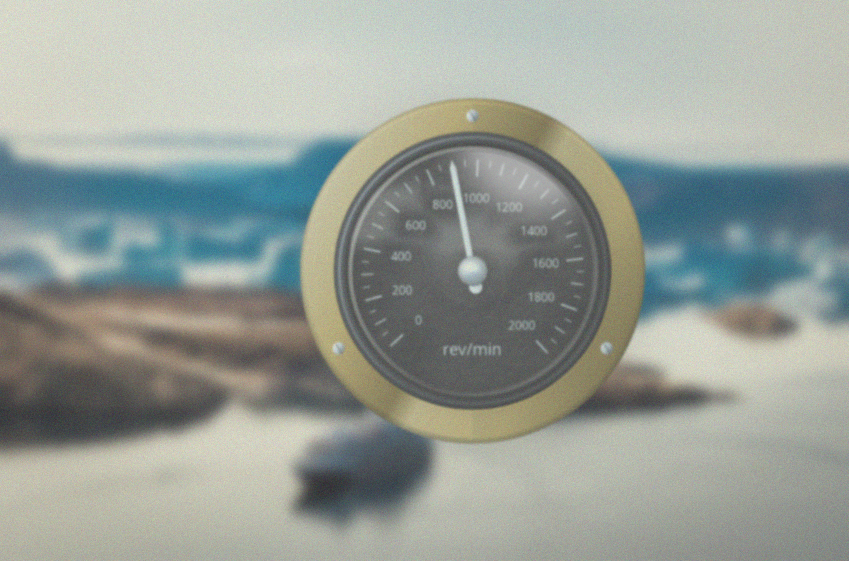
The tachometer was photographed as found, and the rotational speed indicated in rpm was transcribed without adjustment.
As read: 900 rpm
